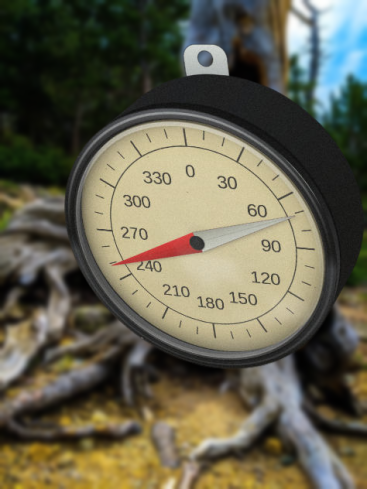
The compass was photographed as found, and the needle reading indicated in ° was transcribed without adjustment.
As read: 250 °
